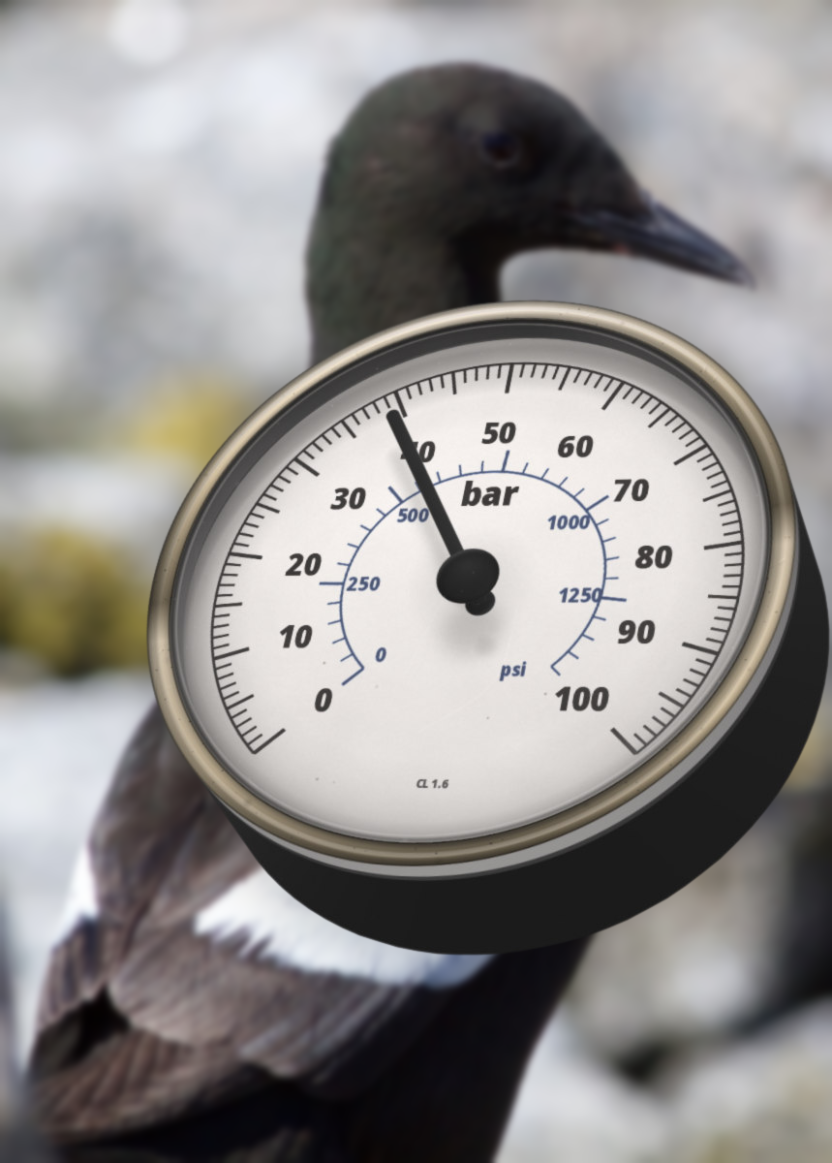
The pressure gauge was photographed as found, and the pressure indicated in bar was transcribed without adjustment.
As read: 39 bar
